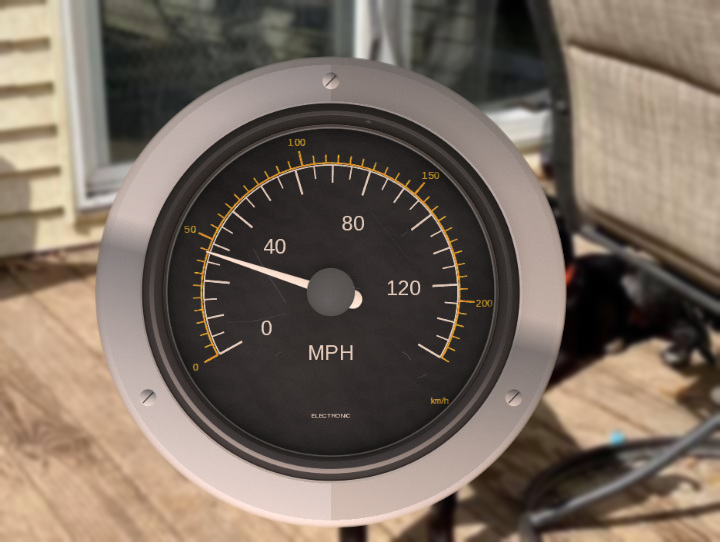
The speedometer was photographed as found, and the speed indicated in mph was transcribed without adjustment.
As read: 27.5 mph
